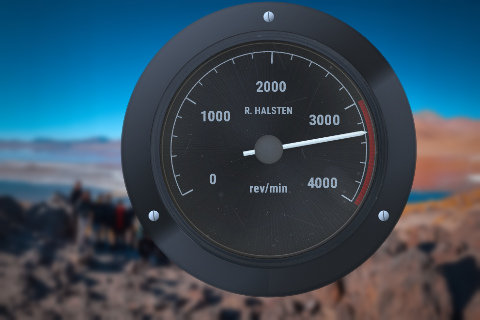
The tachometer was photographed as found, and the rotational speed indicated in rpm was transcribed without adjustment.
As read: 3300 rpm
